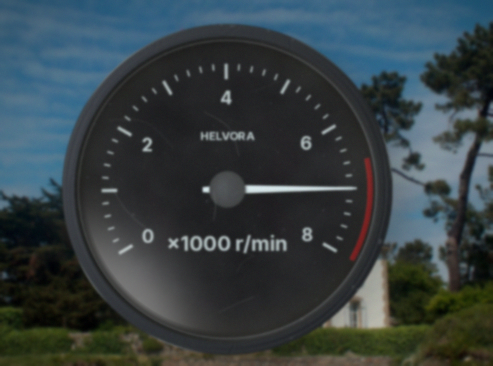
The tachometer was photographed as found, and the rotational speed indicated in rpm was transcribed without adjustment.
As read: 7000 rpm
